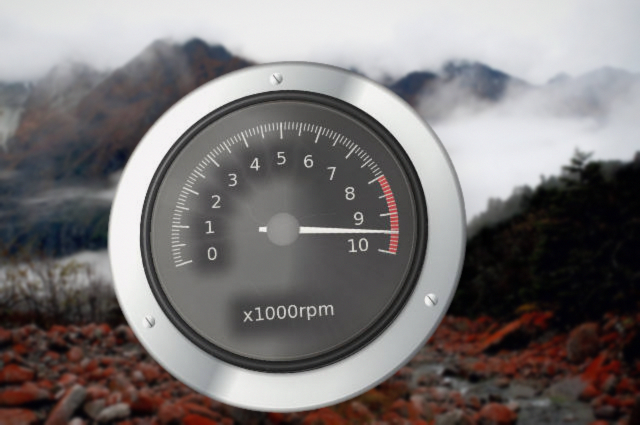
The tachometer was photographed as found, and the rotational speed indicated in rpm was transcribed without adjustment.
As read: 9500 rpm
